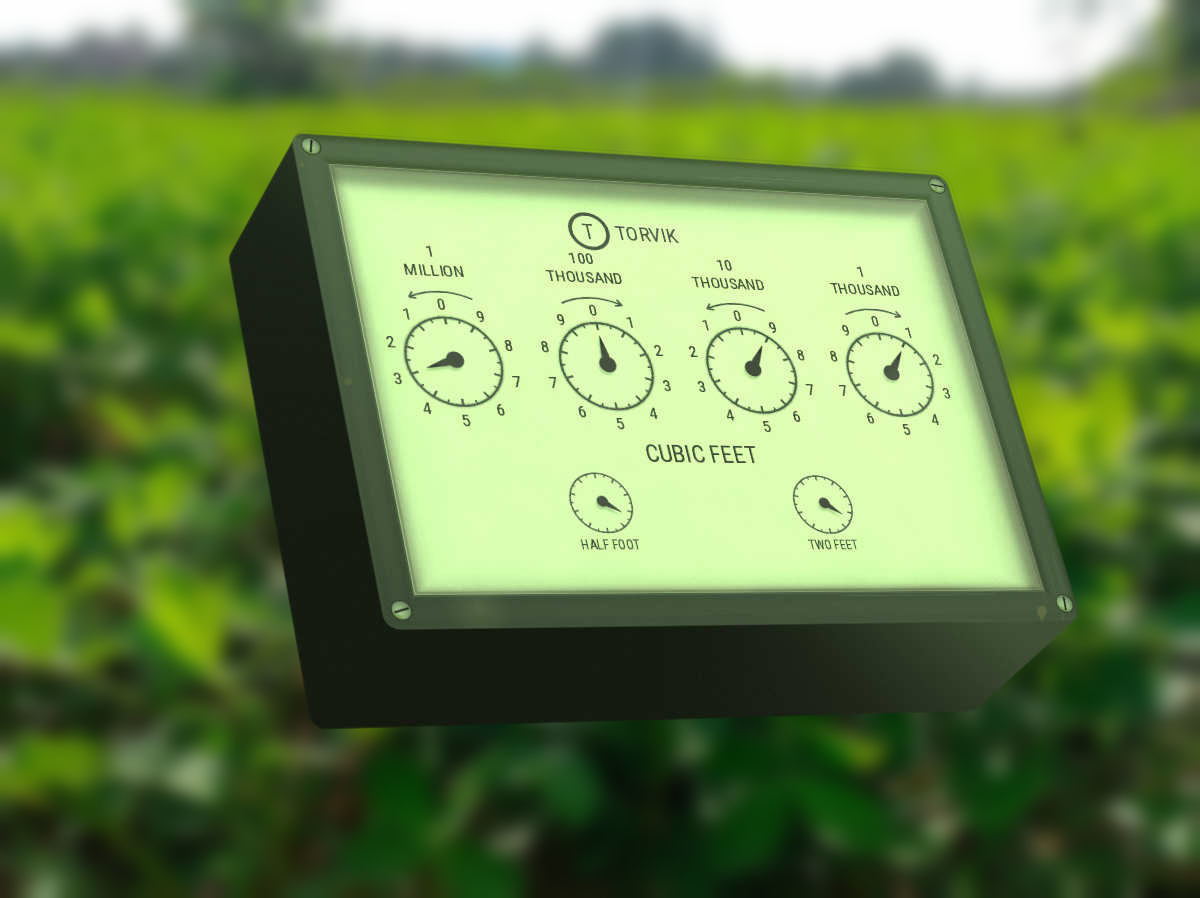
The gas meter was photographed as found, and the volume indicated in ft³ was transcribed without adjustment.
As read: 299100 ft³
